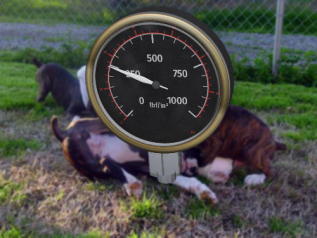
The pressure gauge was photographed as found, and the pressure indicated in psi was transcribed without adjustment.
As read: 250 psi
